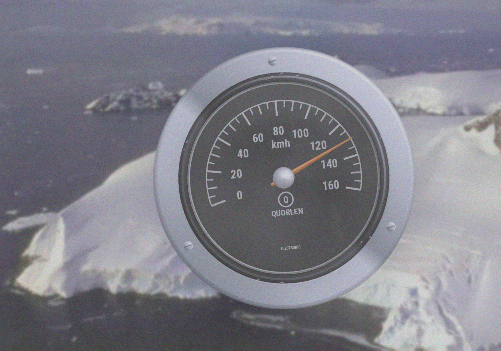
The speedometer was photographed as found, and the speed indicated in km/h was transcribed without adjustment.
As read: 130 km/h
